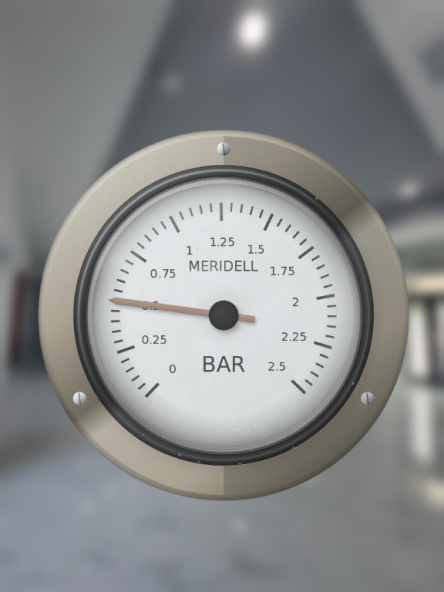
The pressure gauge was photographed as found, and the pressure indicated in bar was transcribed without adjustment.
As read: 0.5 bar
